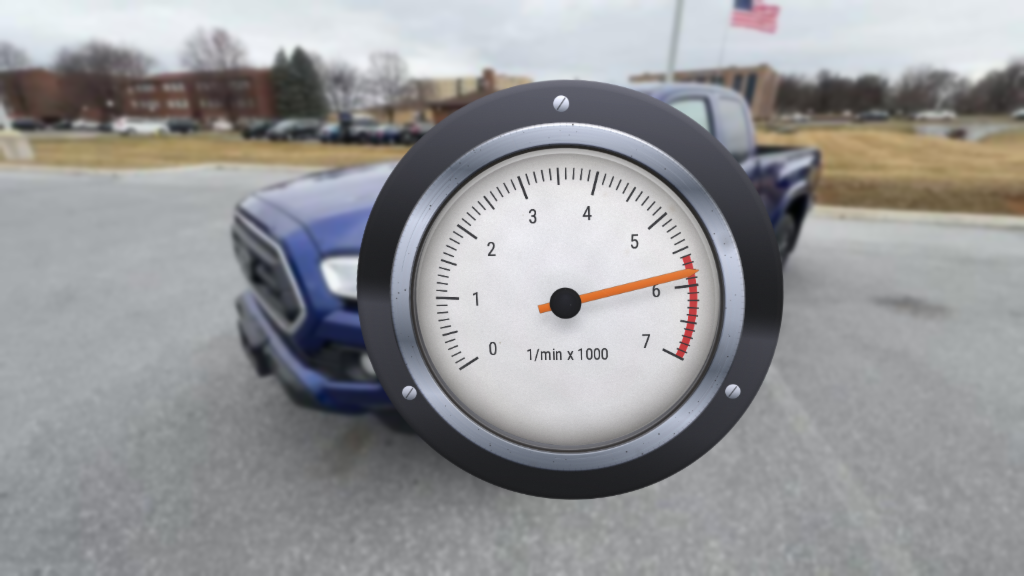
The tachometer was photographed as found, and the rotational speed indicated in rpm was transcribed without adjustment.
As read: 5800 rpm
